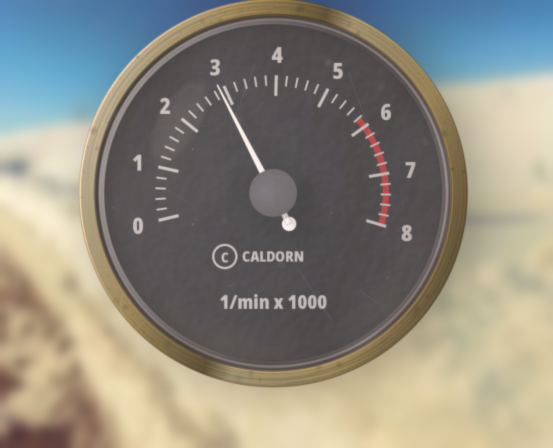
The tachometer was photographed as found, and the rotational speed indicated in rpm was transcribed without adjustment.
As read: 2900 rpm
